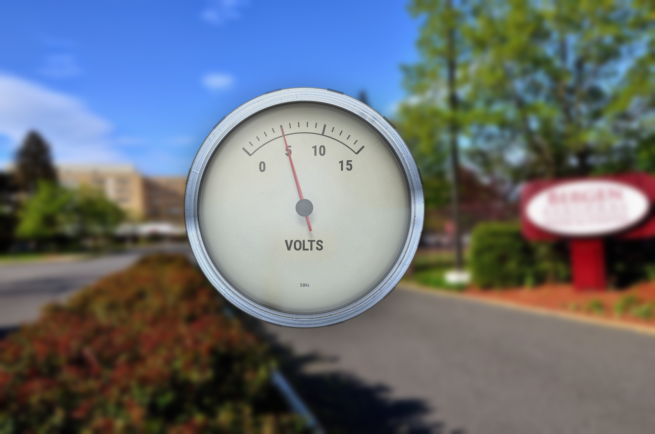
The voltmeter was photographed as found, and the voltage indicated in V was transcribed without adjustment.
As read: 5 V
